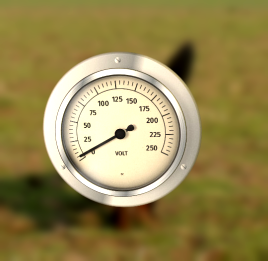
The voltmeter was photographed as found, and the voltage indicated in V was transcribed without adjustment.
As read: 5 V
